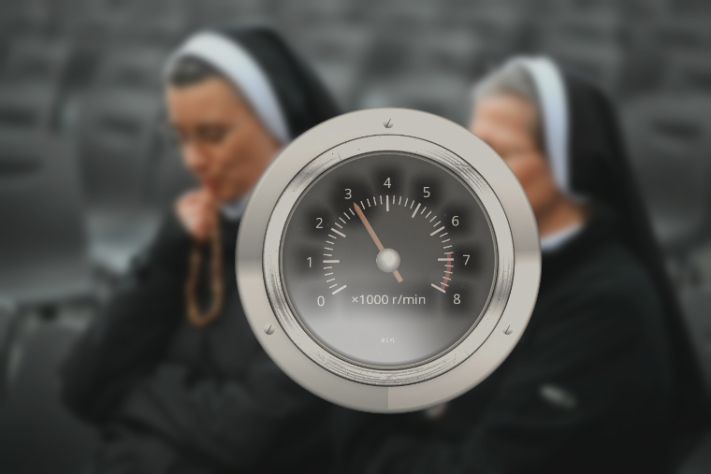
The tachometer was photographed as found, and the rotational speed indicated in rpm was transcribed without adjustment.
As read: 3000 rpm
